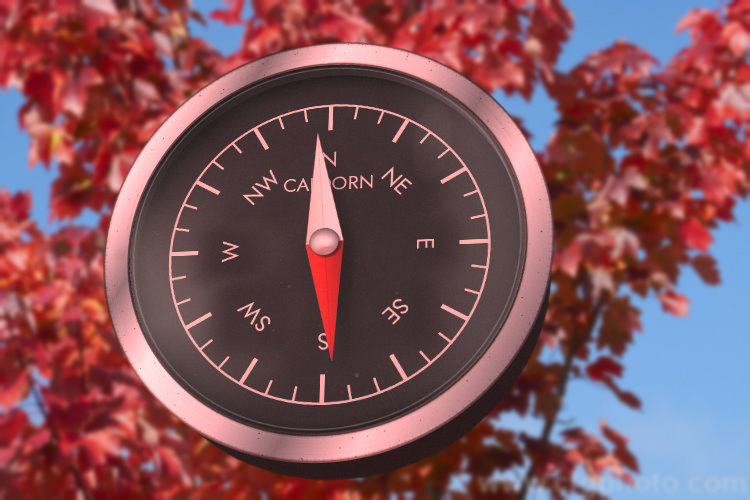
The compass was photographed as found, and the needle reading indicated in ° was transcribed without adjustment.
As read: 175 °
